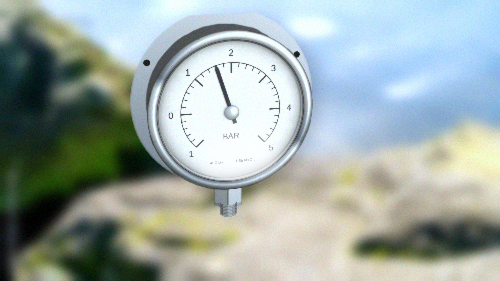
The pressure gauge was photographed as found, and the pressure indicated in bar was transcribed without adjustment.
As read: 1.6 bar
